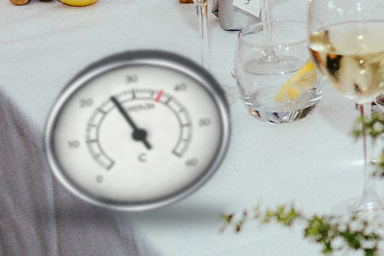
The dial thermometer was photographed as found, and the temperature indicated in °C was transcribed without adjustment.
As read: 25 °C
